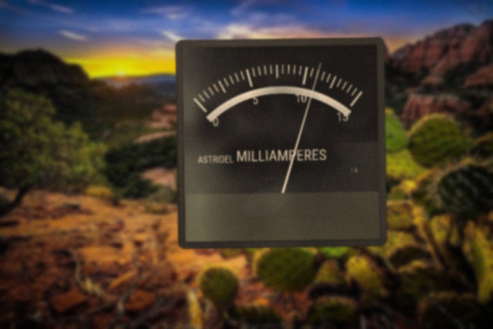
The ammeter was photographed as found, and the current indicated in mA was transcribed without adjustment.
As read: 11 mA
